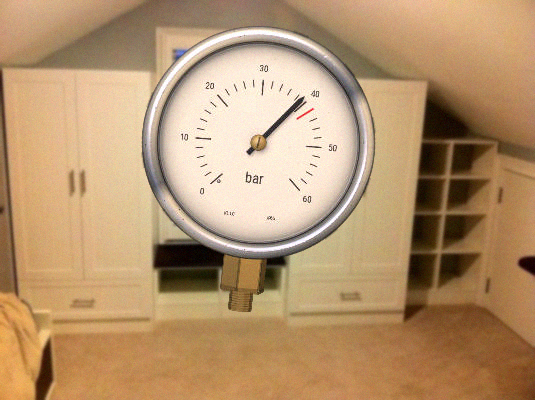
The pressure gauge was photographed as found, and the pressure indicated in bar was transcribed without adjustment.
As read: 39 bar
